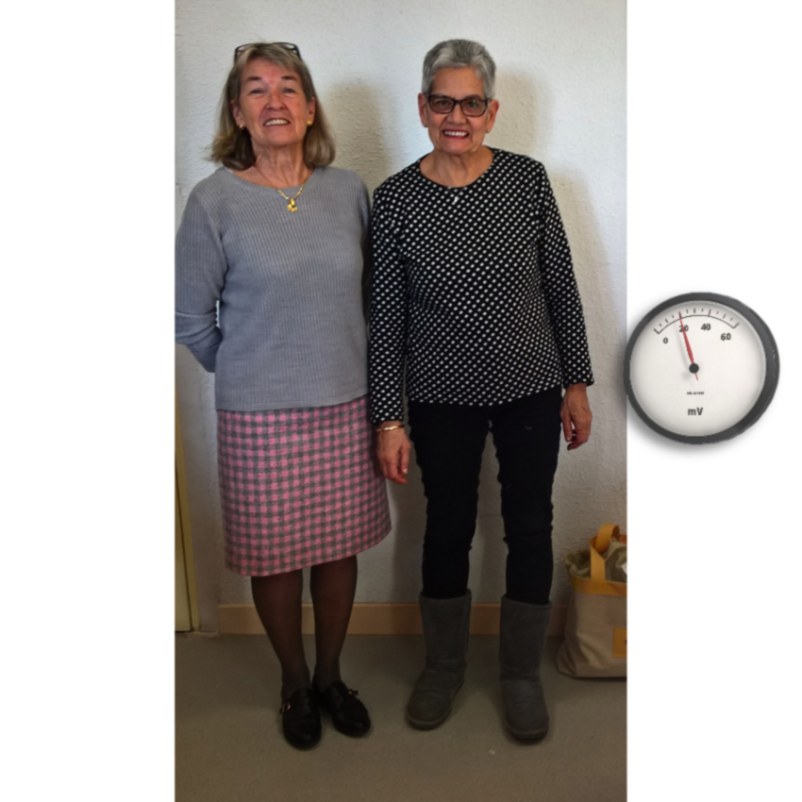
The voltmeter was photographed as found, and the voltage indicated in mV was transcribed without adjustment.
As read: 20 mV
